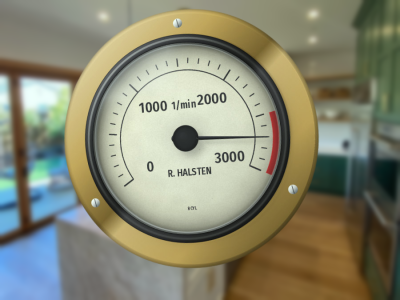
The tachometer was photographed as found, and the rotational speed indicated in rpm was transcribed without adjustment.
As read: 2700 rpm
